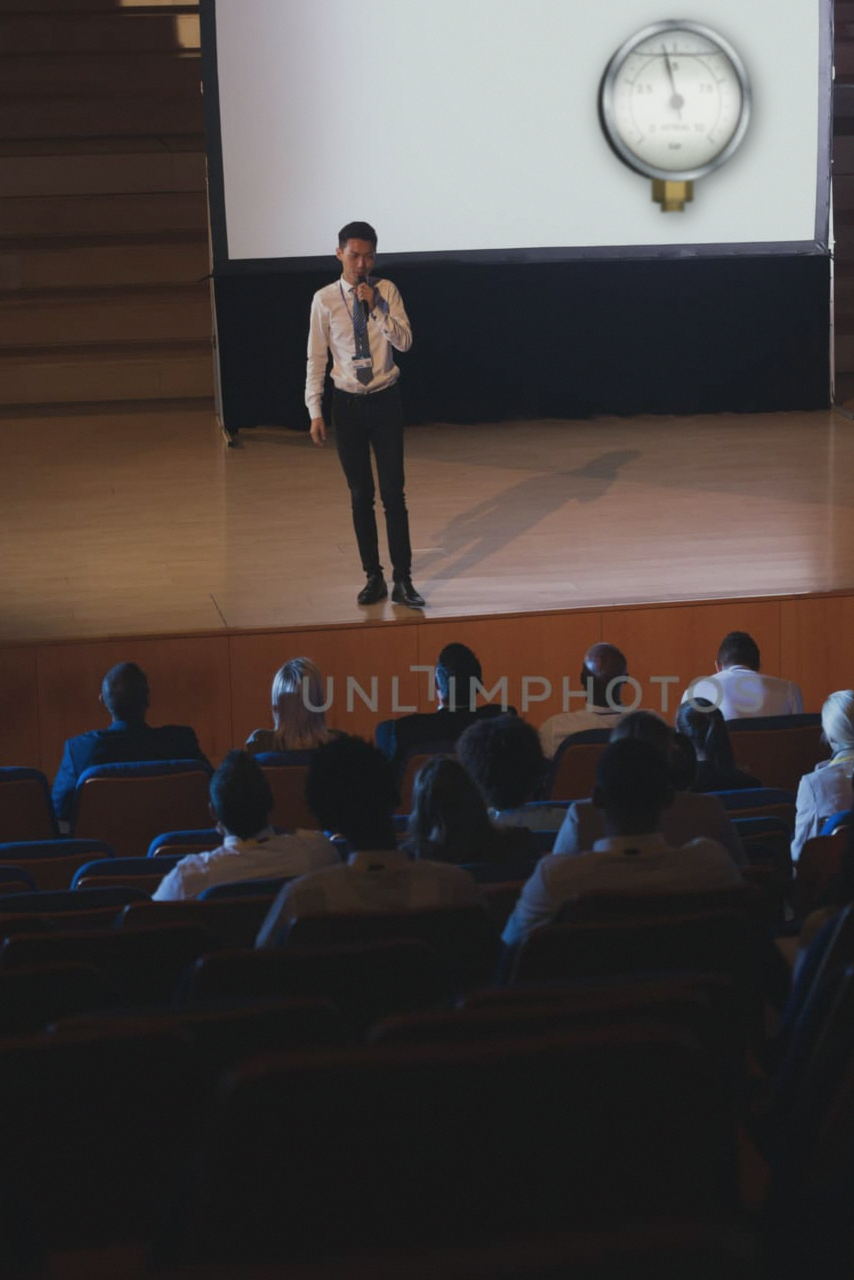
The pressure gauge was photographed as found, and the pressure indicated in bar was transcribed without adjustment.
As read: 4.5 bar
